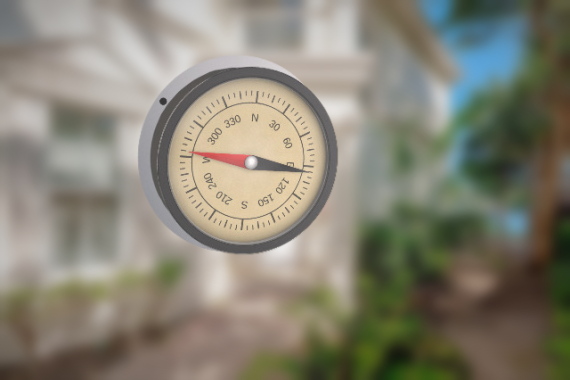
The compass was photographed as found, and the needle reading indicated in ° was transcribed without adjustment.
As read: 275 °
